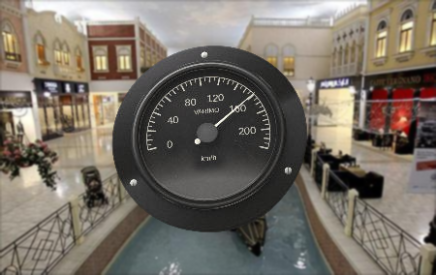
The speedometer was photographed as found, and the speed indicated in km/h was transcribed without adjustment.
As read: 160 km/h
